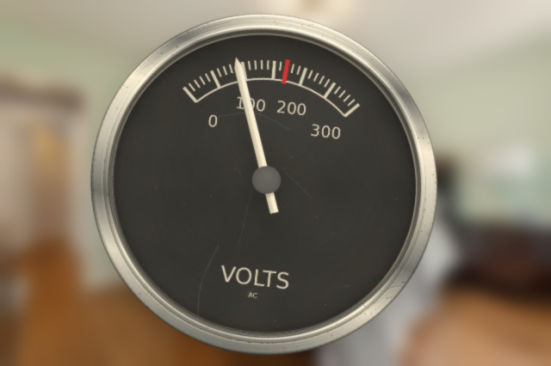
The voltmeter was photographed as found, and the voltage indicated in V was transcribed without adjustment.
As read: 90 V
